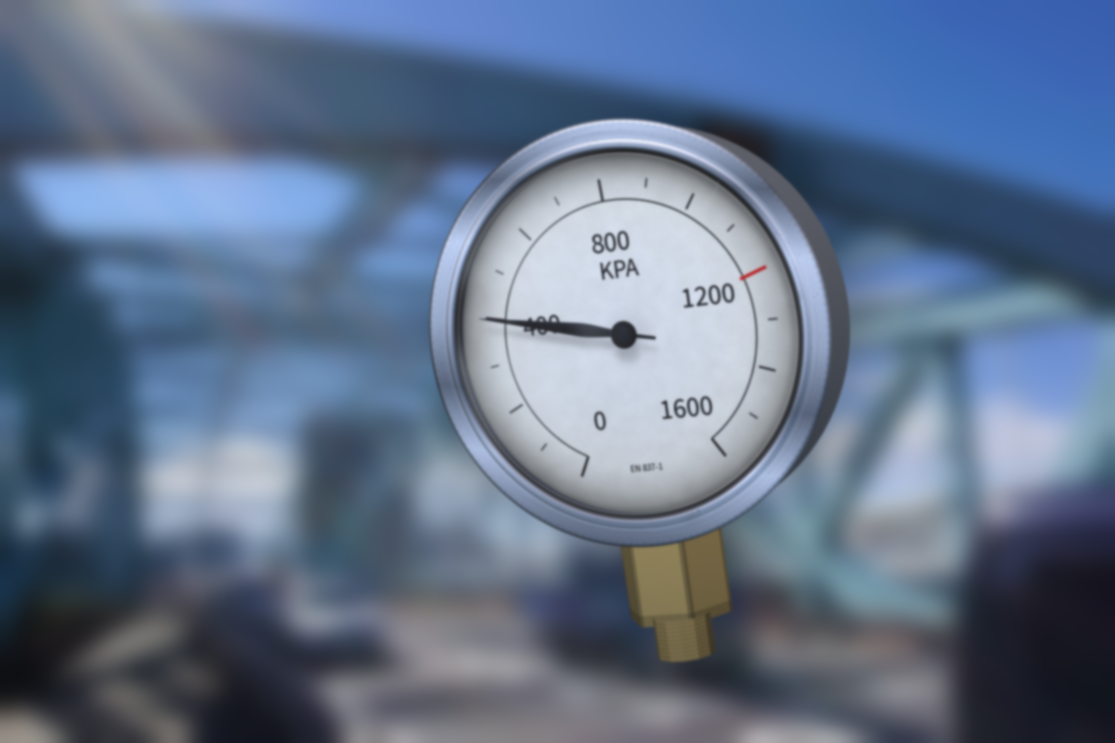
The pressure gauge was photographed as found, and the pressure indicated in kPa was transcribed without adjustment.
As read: 400 kPa
